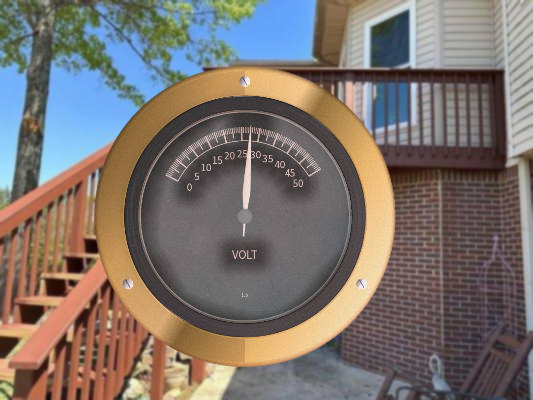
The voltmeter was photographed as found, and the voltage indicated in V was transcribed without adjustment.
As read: 27.5 V
